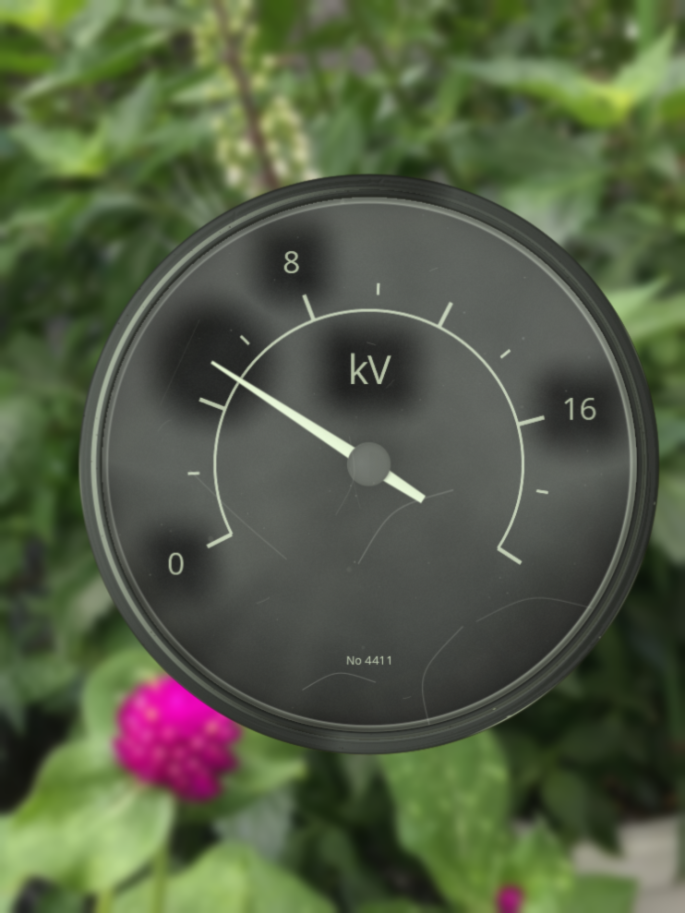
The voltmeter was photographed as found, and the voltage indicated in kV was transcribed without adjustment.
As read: 5 kV
